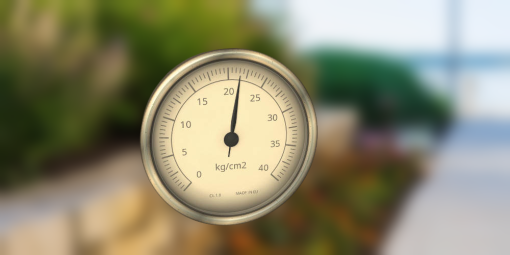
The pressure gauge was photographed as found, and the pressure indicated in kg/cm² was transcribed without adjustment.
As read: 21.5 kg/cm²
